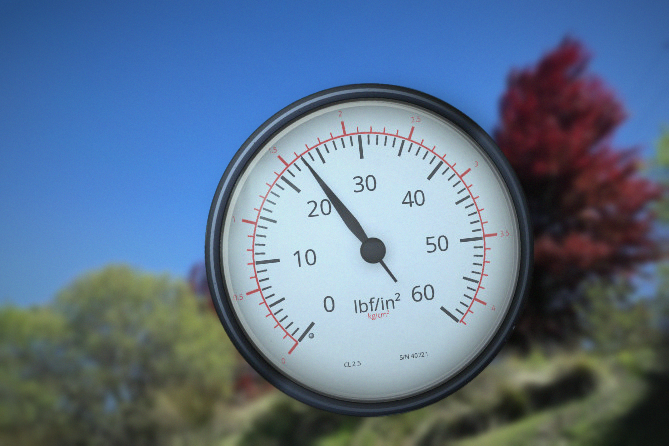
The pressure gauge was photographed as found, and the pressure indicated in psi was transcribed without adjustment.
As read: 23 psi
